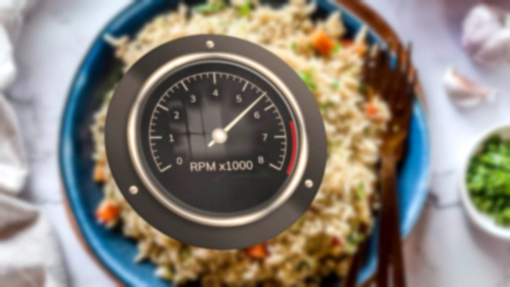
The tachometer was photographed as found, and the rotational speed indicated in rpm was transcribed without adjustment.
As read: 5600 rpm
